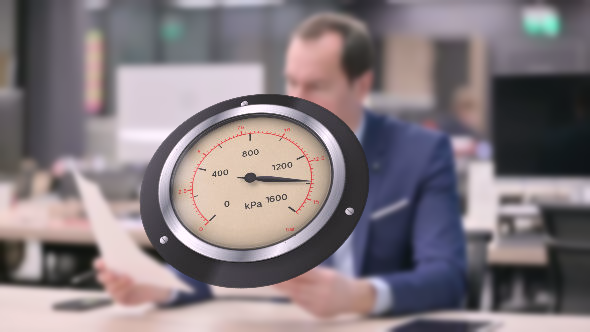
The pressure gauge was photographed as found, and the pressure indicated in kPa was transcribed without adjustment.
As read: 1400 kPa
